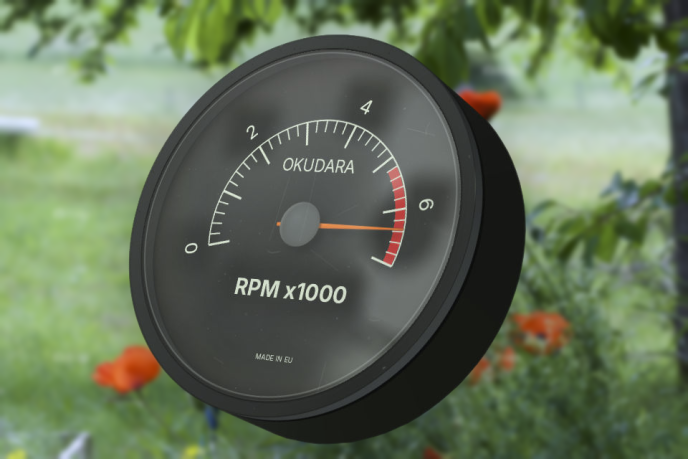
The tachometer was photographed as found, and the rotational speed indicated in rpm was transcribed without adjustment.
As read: 6400 rpm
